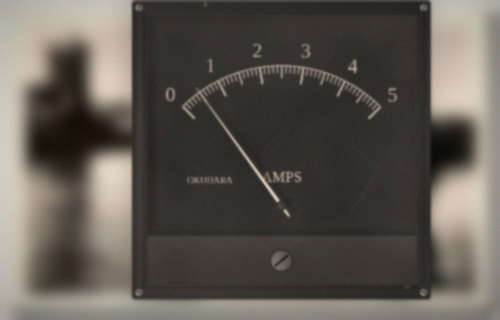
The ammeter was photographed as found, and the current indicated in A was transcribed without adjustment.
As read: 0.5 A
